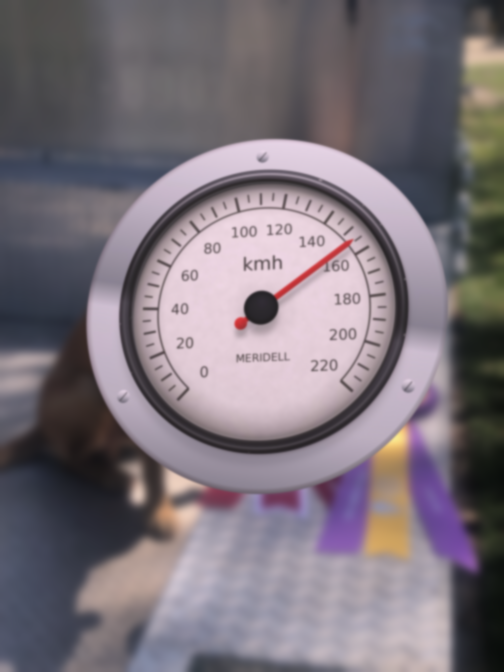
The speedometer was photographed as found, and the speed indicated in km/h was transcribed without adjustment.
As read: 155 km/h
